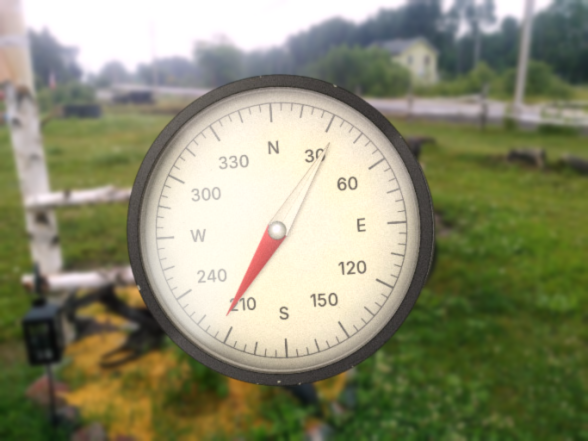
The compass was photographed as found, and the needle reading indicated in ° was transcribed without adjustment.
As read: 215 °
